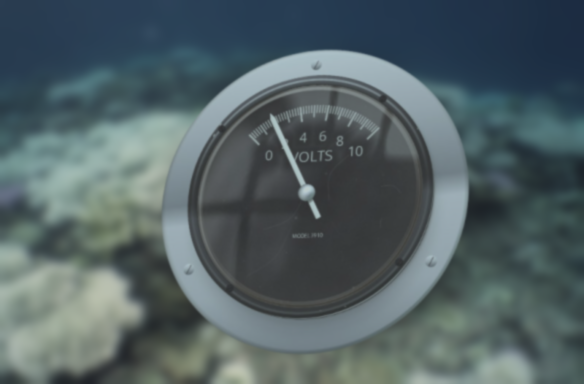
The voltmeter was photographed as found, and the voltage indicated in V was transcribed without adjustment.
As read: 2 V
